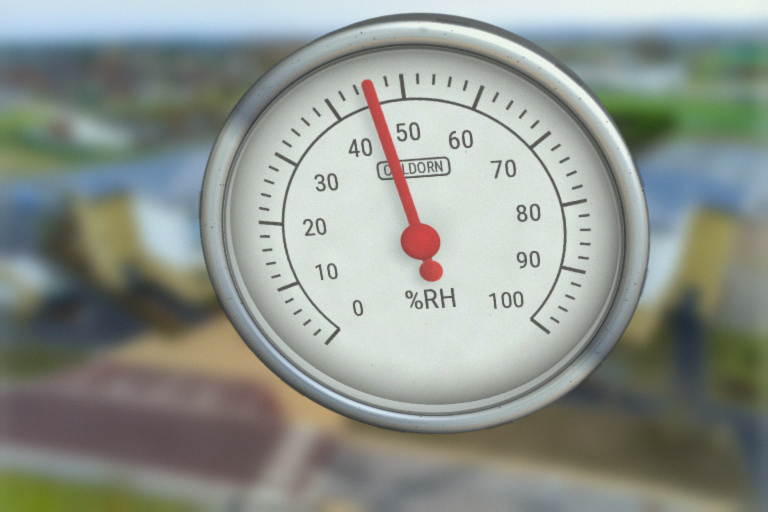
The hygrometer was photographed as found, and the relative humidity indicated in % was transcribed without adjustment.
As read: 46 %
